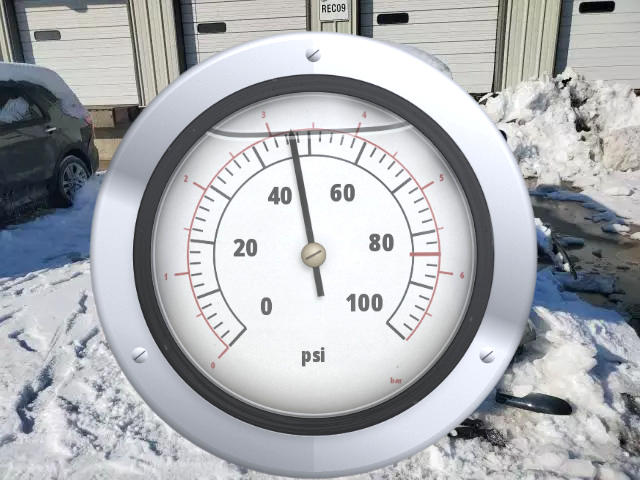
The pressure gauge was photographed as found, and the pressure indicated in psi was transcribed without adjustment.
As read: 47 psi
